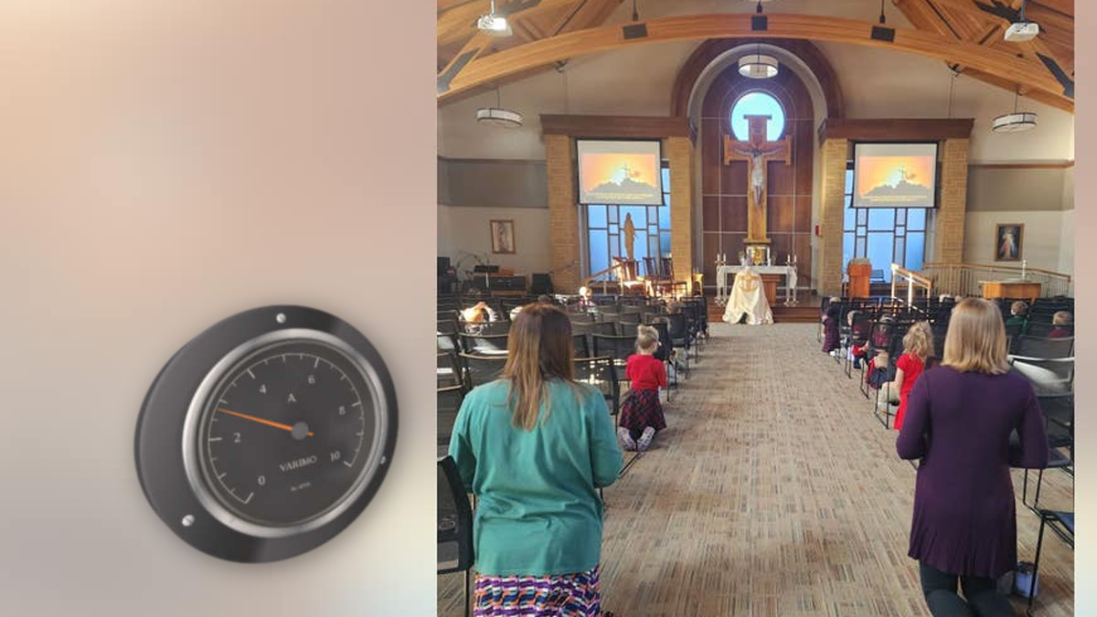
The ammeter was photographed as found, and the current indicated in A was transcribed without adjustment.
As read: 2.75 A
